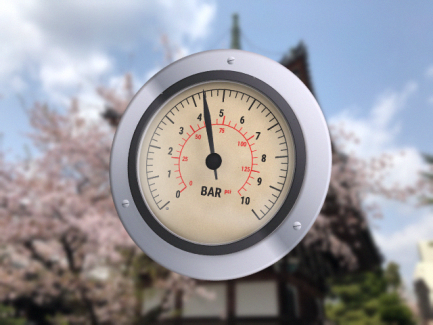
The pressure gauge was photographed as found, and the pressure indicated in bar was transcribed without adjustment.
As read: 4.4 bar
